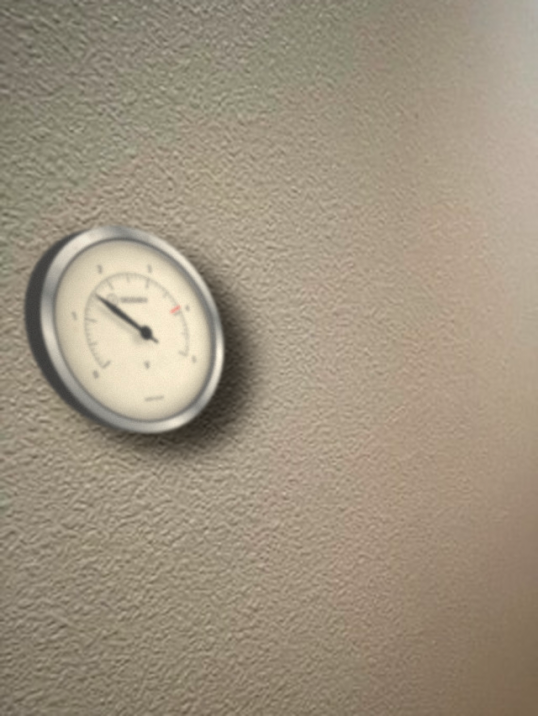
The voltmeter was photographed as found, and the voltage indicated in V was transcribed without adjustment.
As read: 1.5 V
